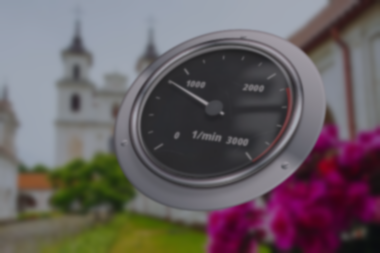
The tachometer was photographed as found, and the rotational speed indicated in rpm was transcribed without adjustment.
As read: 800 rpm
